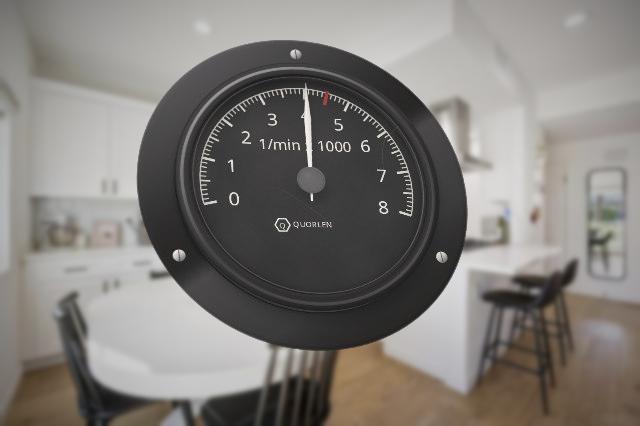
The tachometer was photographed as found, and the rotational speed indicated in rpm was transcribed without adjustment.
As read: 4000 rpm
